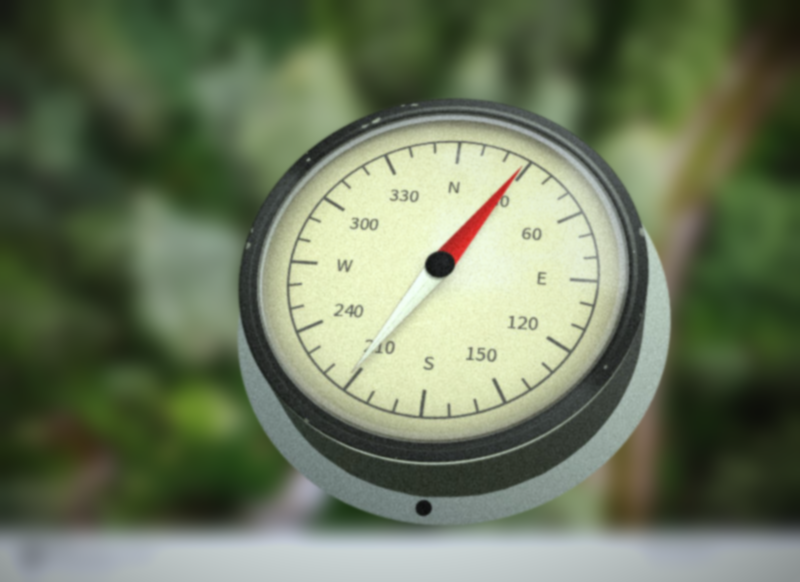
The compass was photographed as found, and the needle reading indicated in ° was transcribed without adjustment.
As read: 30 °
